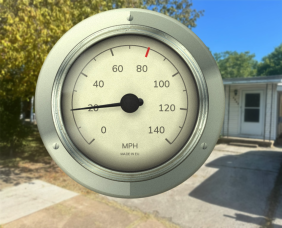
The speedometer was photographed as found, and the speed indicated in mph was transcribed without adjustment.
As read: 20 mph
